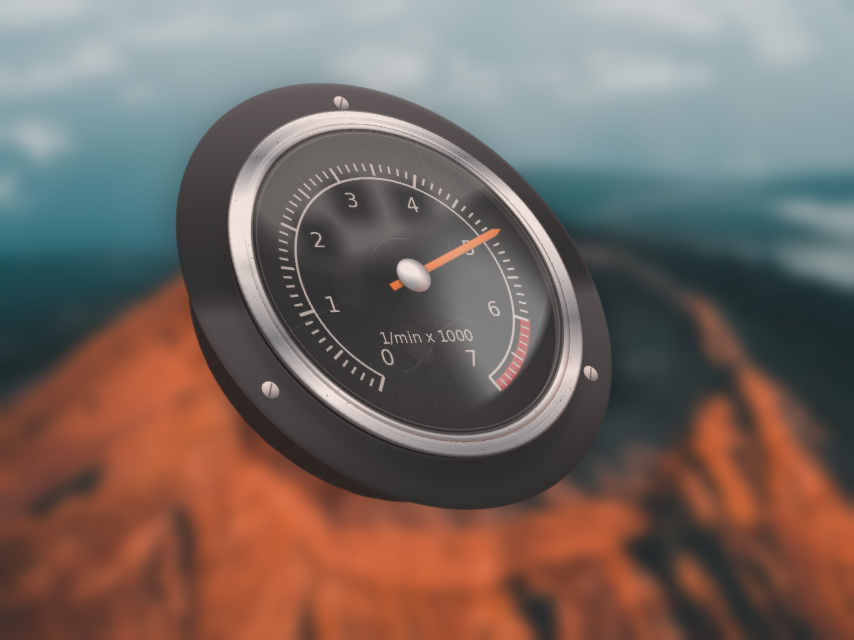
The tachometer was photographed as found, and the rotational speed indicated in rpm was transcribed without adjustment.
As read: 5000 rpm
